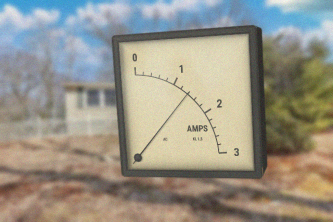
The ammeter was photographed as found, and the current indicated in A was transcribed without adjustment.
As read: 1.4 A
